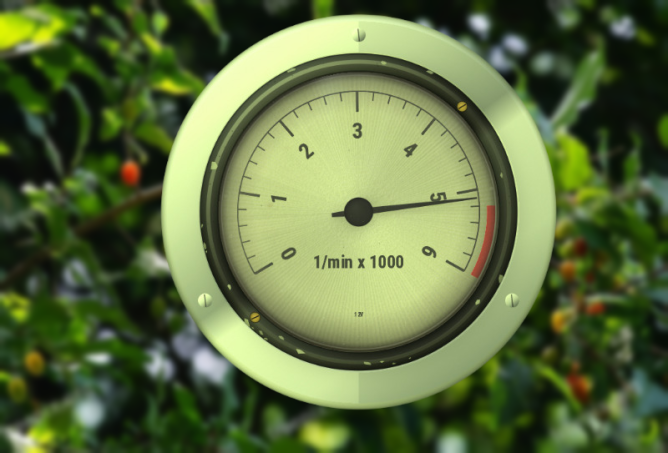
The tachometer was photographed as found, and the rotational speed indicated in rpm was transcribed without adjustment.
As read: 5100 rpm
